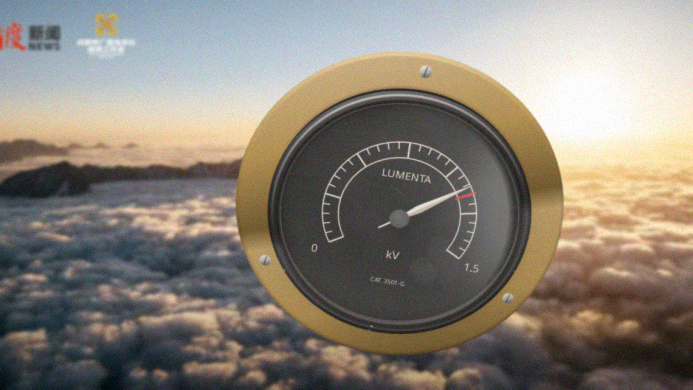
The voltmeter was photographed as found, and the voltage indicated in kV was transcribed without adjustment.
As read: 1.1 kV
